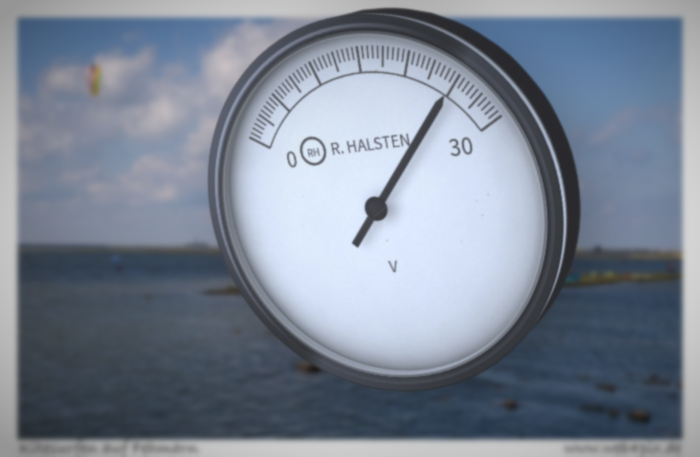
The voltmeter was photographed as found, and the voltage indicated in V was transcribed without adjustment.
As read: 25 V
